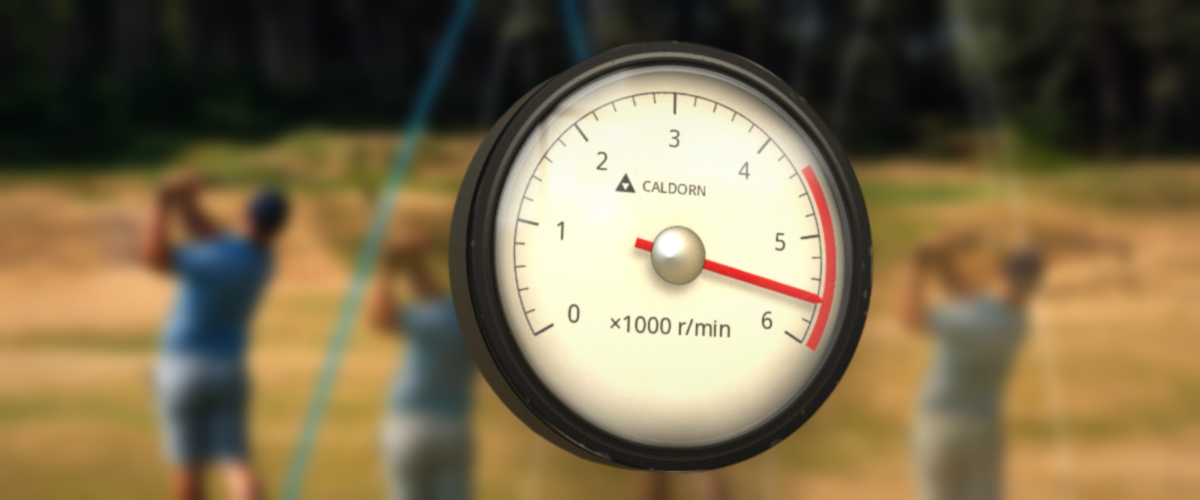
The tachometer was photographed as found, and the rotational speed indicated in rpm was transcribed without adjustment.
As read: 5600 rpm
